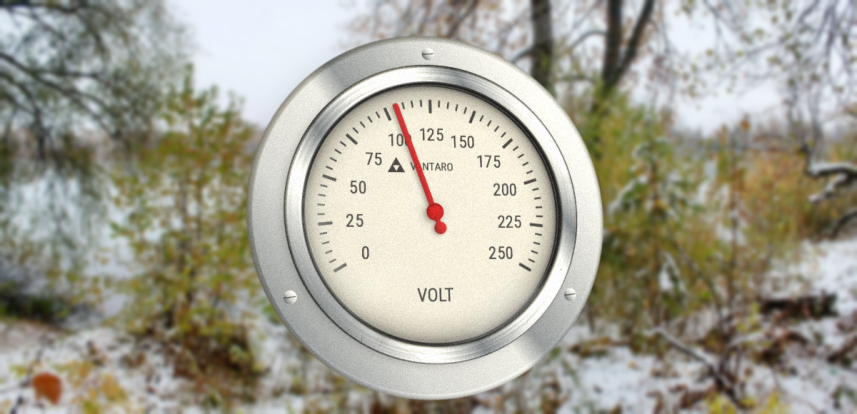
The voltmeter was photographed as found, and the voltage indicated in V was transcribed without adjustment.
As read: 105 V
